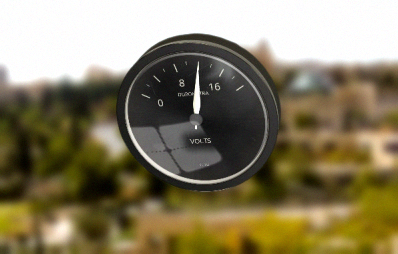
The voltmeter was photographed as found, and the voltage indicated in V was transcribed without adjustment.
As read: 12 V
